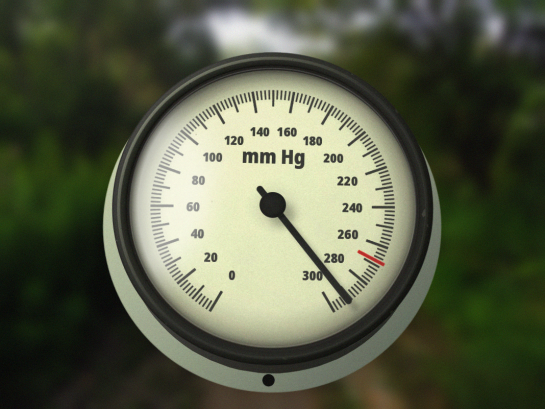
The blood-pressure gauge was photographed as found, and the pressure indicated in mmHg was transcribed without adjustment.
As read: 292 mmHg
